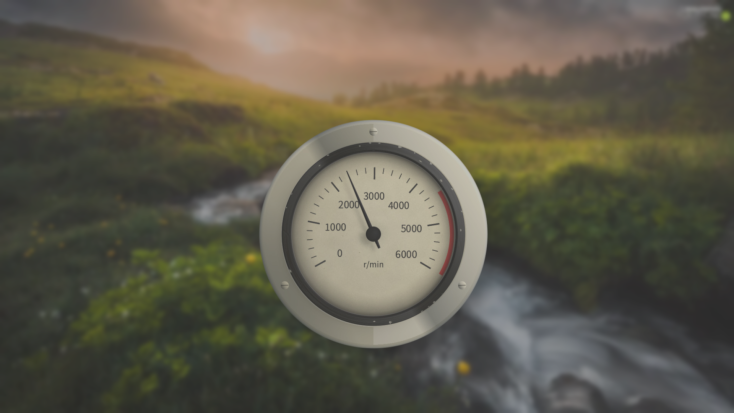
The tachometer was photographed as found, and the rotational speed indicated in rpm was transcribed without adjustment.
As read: 2400 rpm
